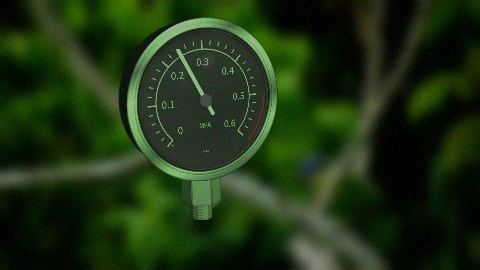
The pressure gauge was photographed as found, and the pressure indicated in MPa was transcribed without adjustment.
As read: 0.24 MPa
